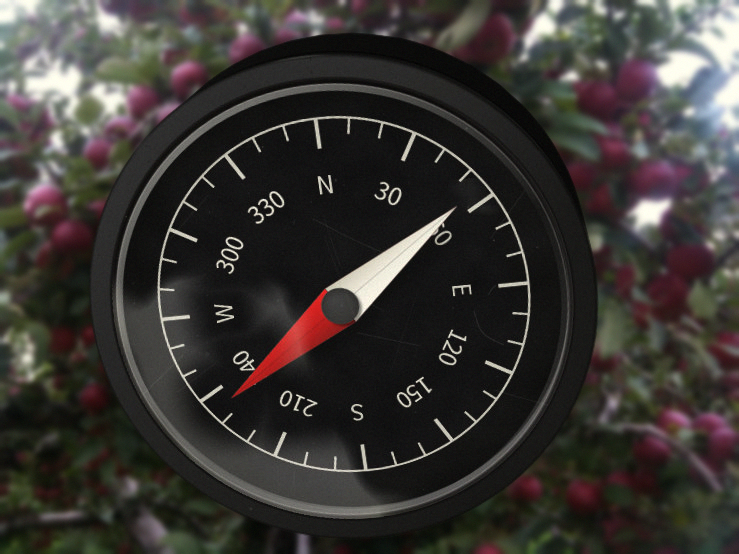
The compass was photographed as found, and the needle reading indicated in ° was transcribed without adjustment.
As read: 235 °
